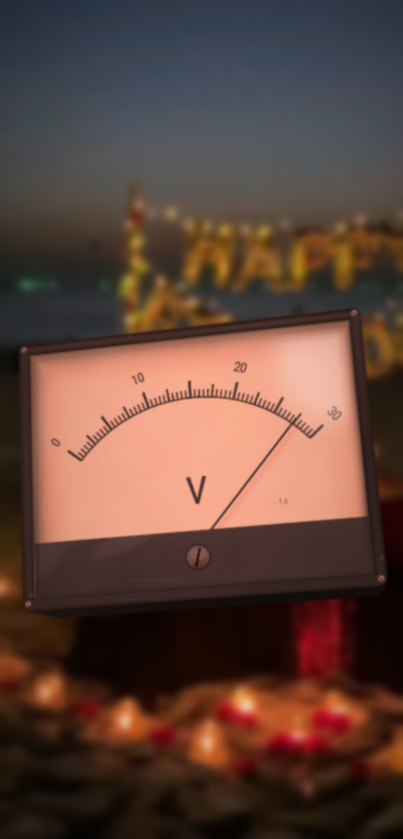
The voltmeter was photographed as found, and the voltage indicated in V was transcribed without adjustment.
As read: 27.5 V
